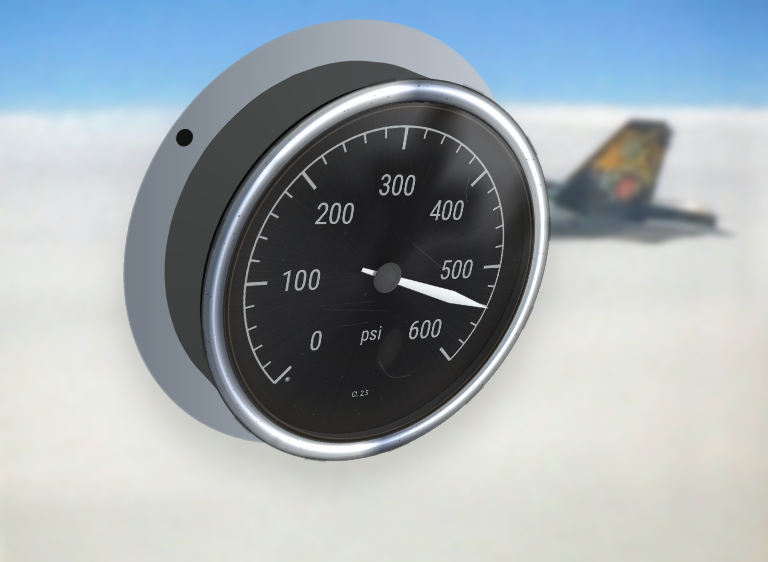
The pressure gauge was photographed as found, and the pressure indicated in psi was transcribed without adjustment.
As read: 540 psi
